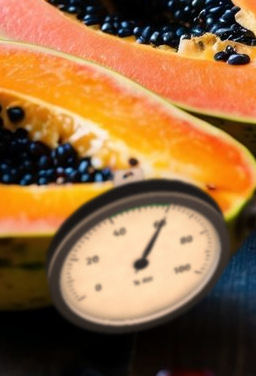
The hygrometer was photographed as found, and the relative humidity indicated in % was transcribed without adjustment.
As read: 60 %
